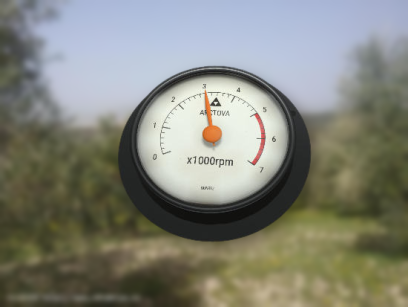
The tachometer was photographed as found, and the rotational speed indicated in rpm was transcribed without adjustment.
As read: 3000 rpm
